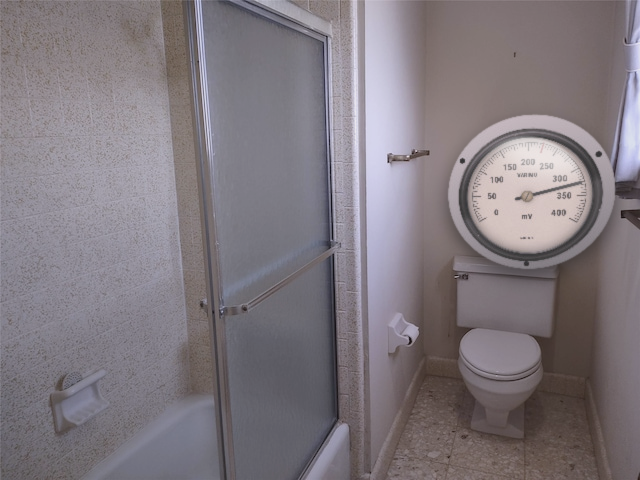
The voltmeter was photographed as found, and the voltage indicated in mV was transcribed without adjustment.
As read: 325 mV
